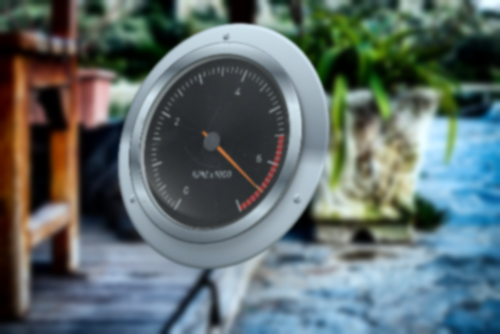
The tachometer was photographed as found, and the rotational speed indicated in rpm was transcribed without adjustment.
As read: 6500 rpm
